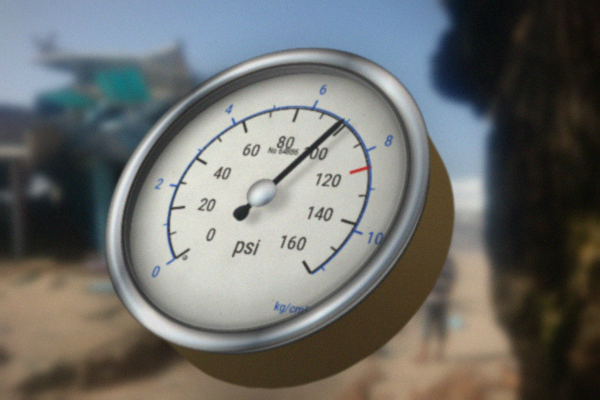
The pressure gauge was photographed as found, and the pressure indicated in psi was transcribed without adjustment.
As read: 100 psi
